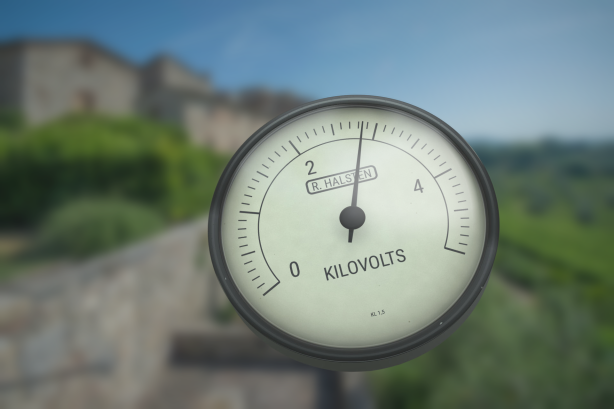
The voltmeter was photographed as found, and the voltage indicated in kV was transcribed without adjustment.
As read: 2.85 kV
